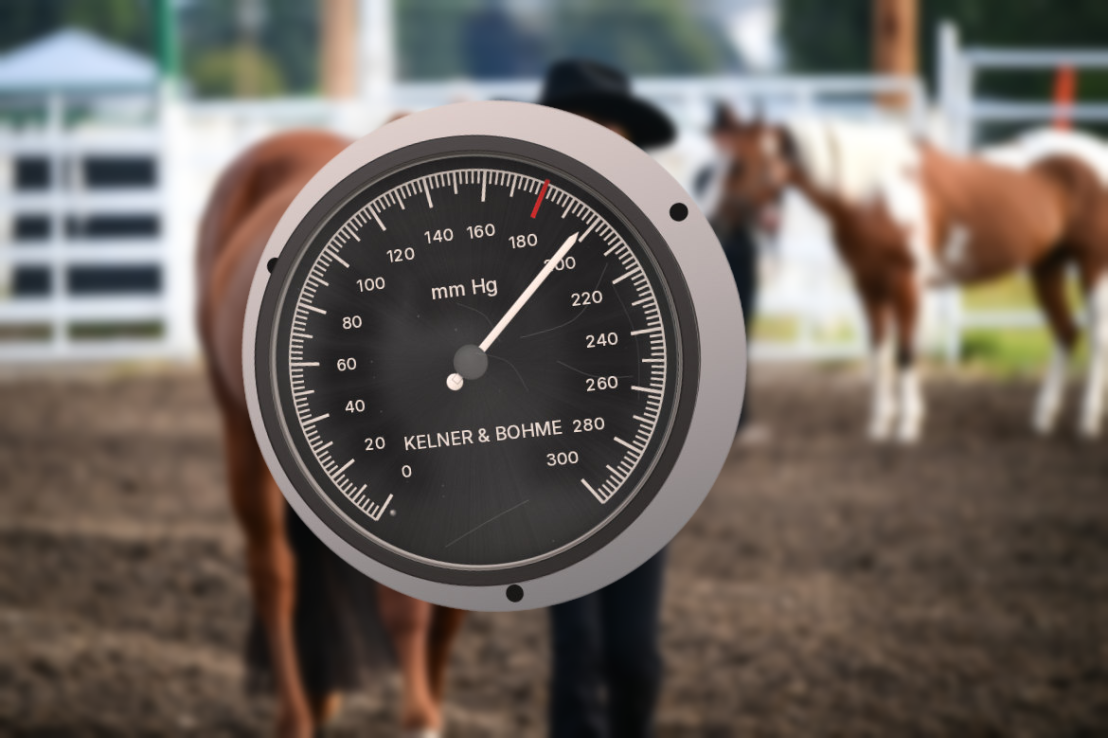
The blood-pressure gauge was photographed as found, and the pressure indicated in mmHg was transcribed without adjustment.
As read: 198 mmHg
